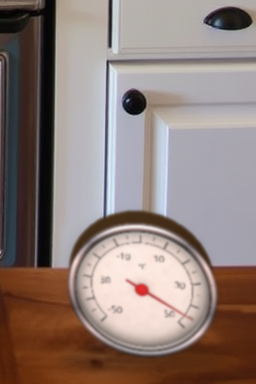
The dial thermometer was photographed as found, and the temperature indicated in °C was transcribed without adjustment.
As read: 45 °C
